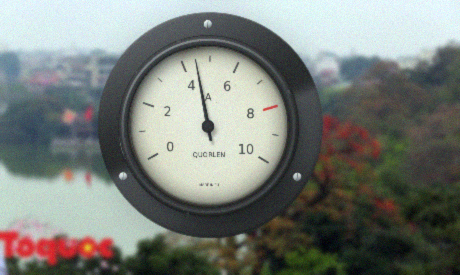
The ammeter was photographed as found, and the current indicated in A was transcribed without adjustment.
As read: 4.5 A
